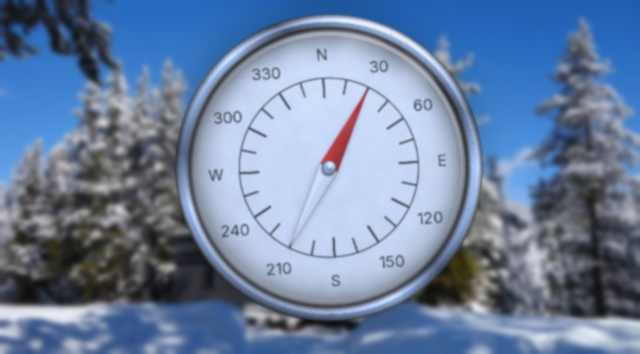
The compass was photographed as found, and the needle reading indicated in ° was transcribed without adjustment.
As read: 30 °
